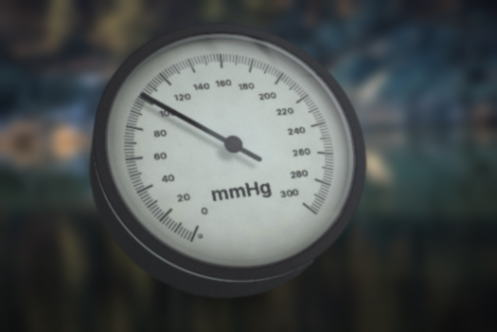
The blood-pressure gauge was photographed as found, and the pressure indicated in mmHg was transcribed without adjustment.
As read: 100 mmHg
